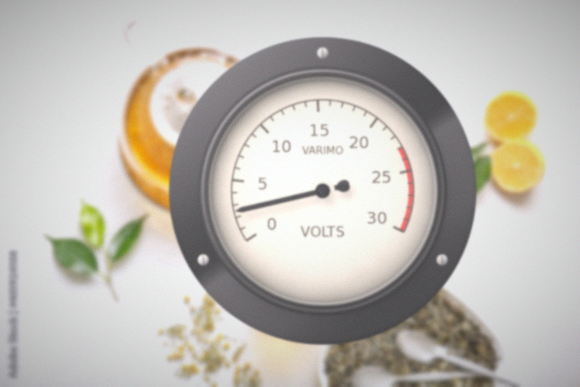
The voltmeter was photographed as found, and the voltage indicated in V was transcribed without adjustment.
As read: 2.5 V
